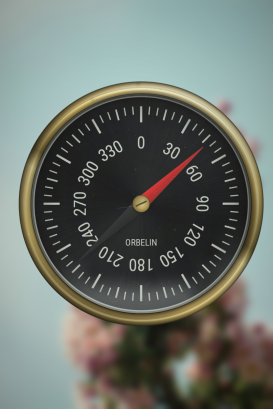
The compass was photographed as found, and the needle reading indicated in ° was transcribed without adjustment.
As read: 47.5 °
